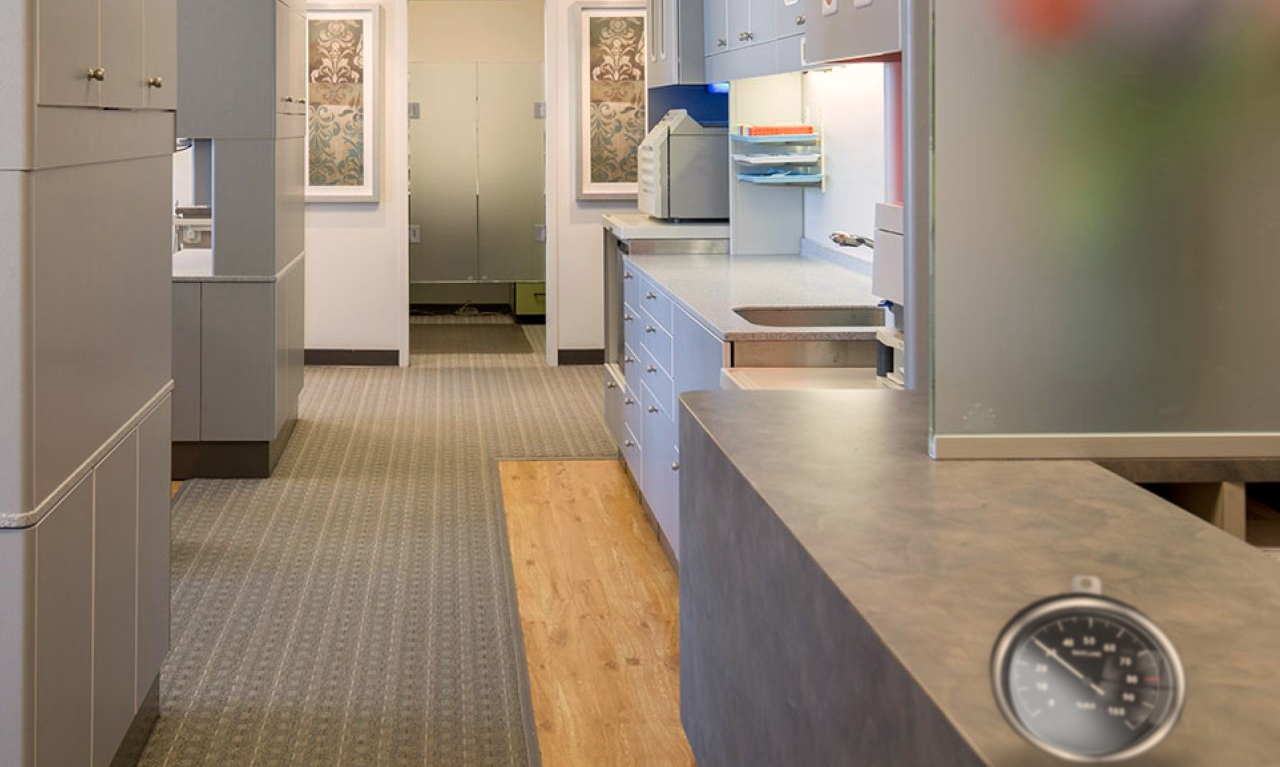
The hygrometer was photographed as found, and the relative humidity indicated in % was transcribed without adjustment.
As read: 30 %
